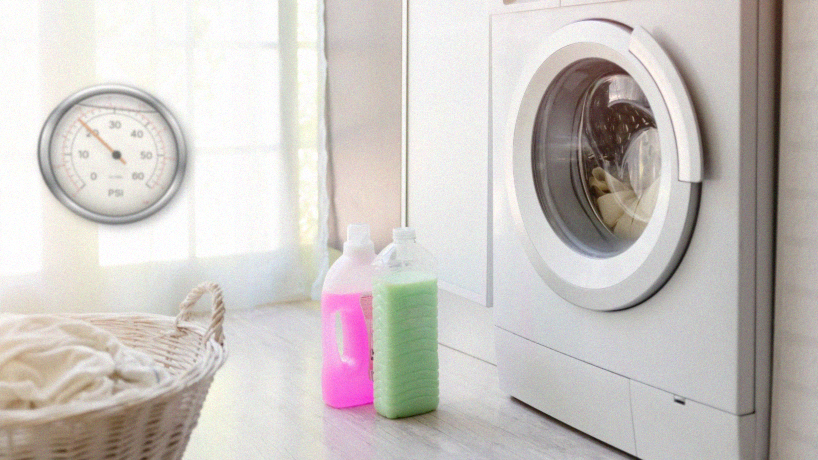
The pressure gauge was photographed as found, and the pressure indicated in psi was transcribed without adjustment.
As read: 20 psi
